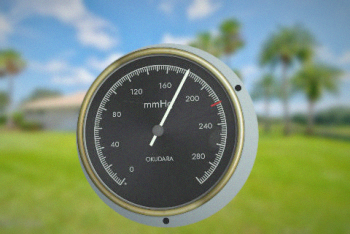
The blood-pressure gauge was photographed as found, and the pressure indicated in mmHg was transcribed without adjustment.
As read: 180 mmHg
